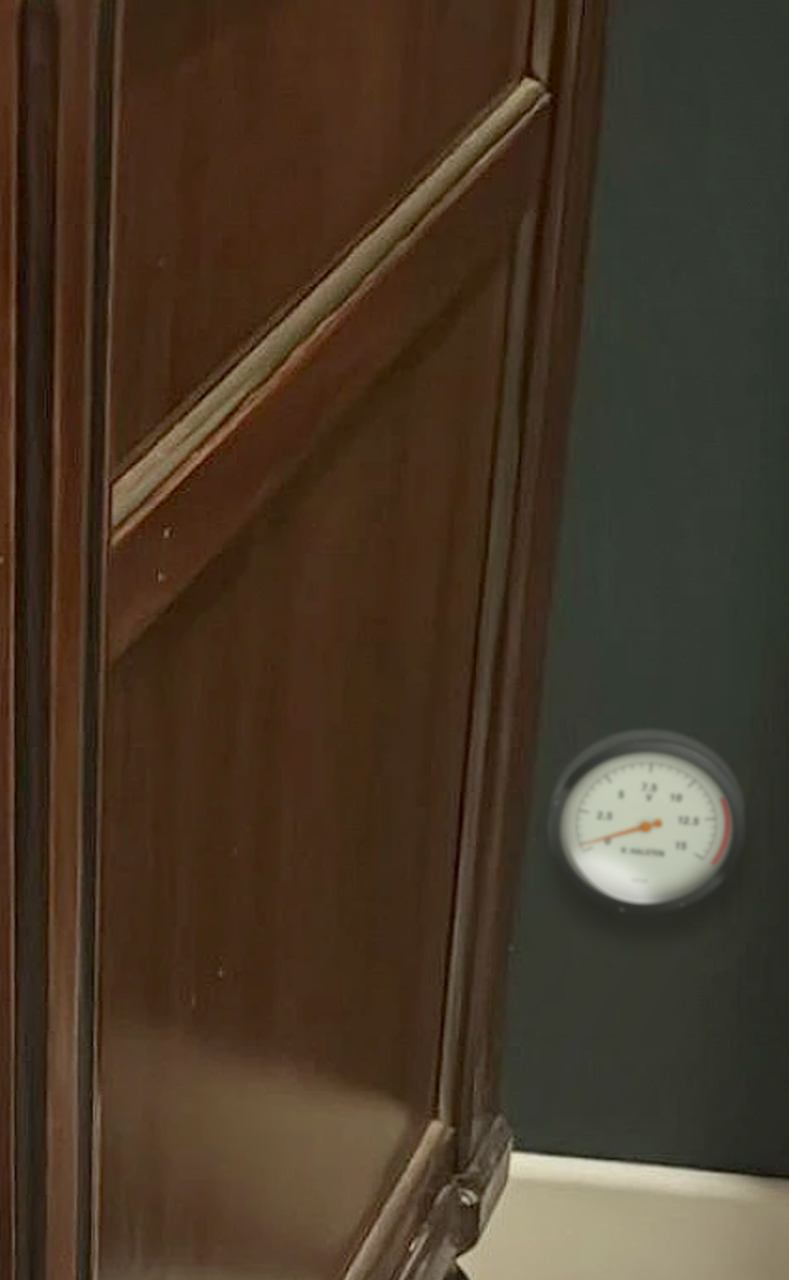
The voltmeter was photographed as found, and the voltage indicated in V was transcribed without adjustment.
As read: 0.5 V
